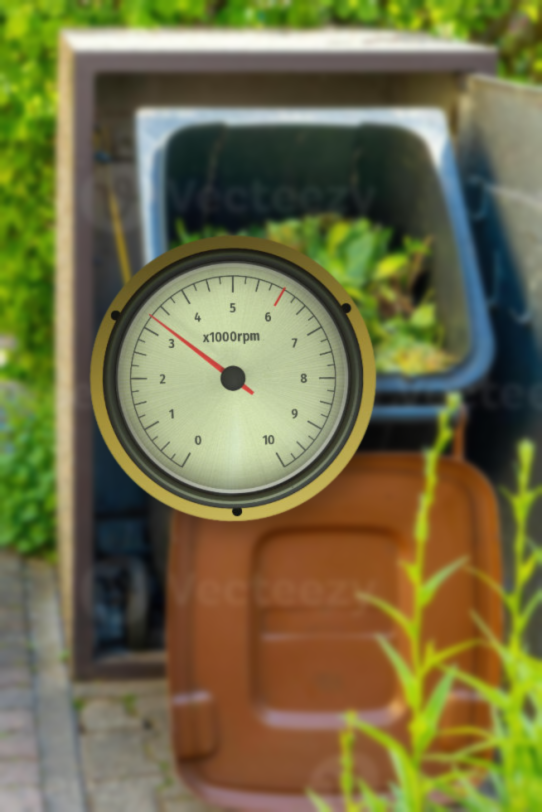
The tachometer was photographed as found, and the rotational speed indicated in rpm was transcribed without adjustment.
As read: 3250 rpm
